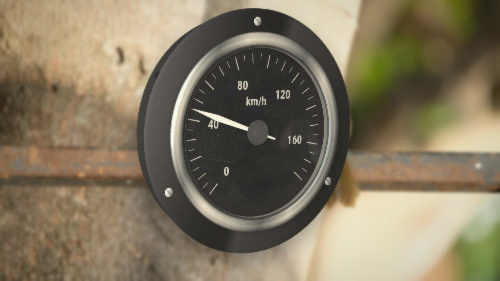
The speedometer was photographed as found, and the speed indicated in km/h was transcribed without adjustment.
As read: 45 km/h
